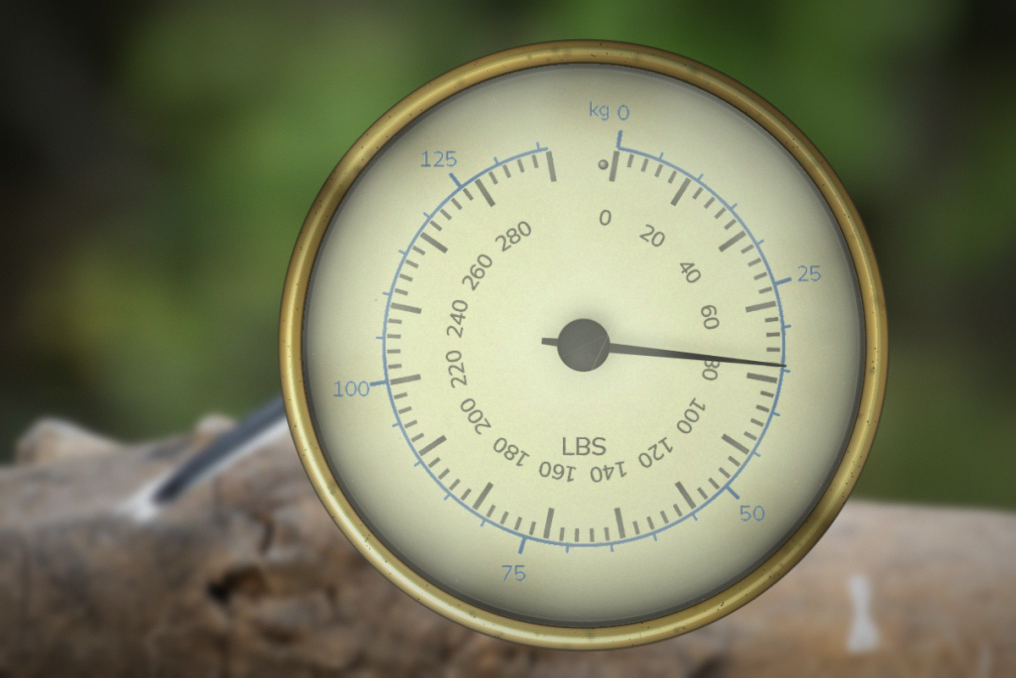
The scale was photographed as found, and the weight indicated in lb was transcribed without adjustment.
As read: 76 lb
